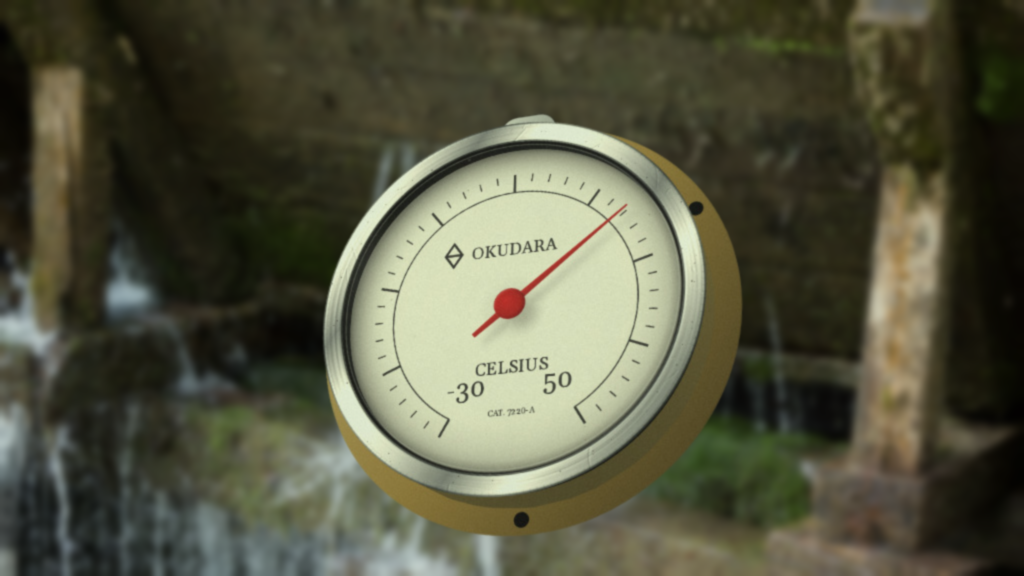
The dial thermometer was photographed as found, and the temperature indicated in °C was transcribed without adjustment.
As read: 24 °C
